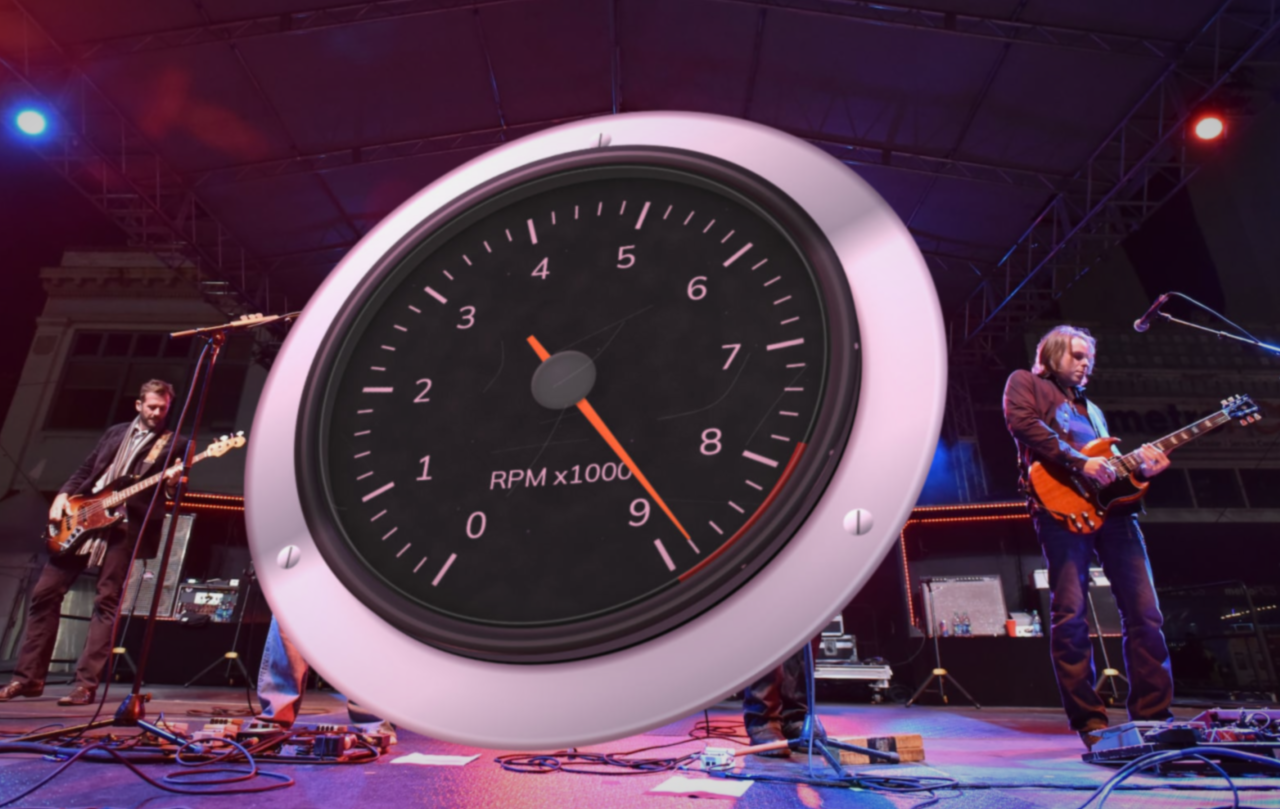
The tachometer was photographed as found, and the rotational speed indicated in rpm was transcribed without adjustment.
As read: 8800 rpm
